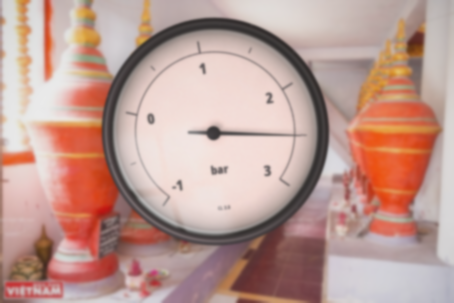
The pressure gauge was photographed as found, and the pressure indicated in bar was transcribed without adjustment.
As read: 2.5 bar
